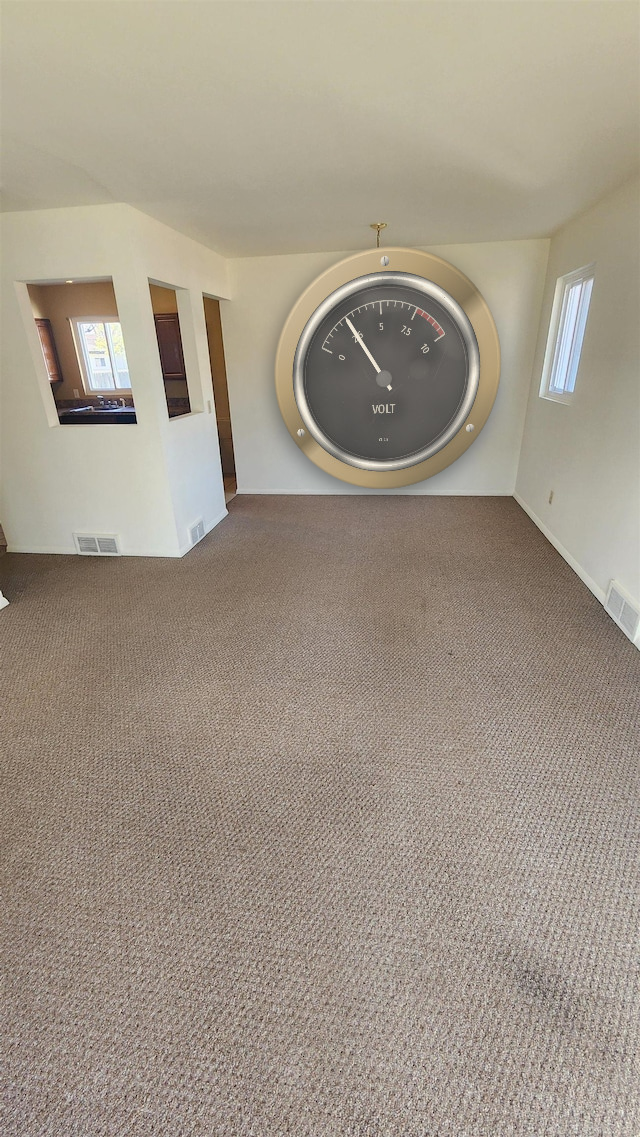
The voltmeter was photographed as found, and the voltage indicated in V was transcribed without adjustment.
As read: 2.5 V
